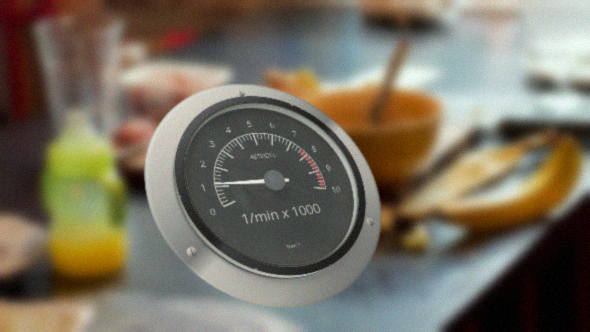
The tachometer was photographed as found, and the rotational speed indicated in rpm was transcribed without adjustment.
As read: 1000 rpm
